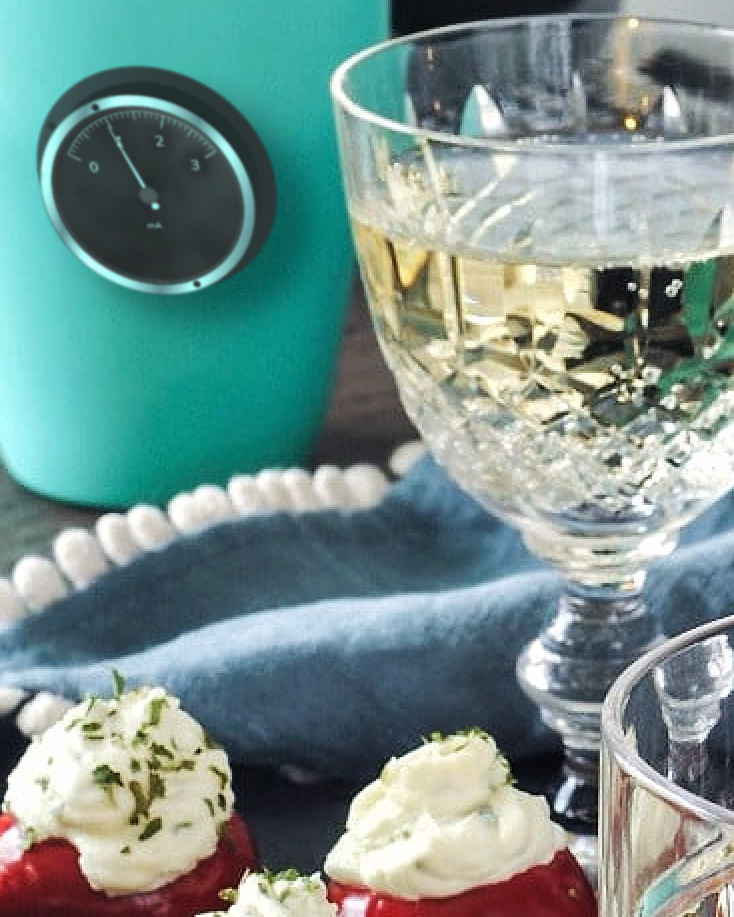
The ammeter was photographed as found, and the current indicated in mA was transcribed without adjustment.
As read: 1 mA
